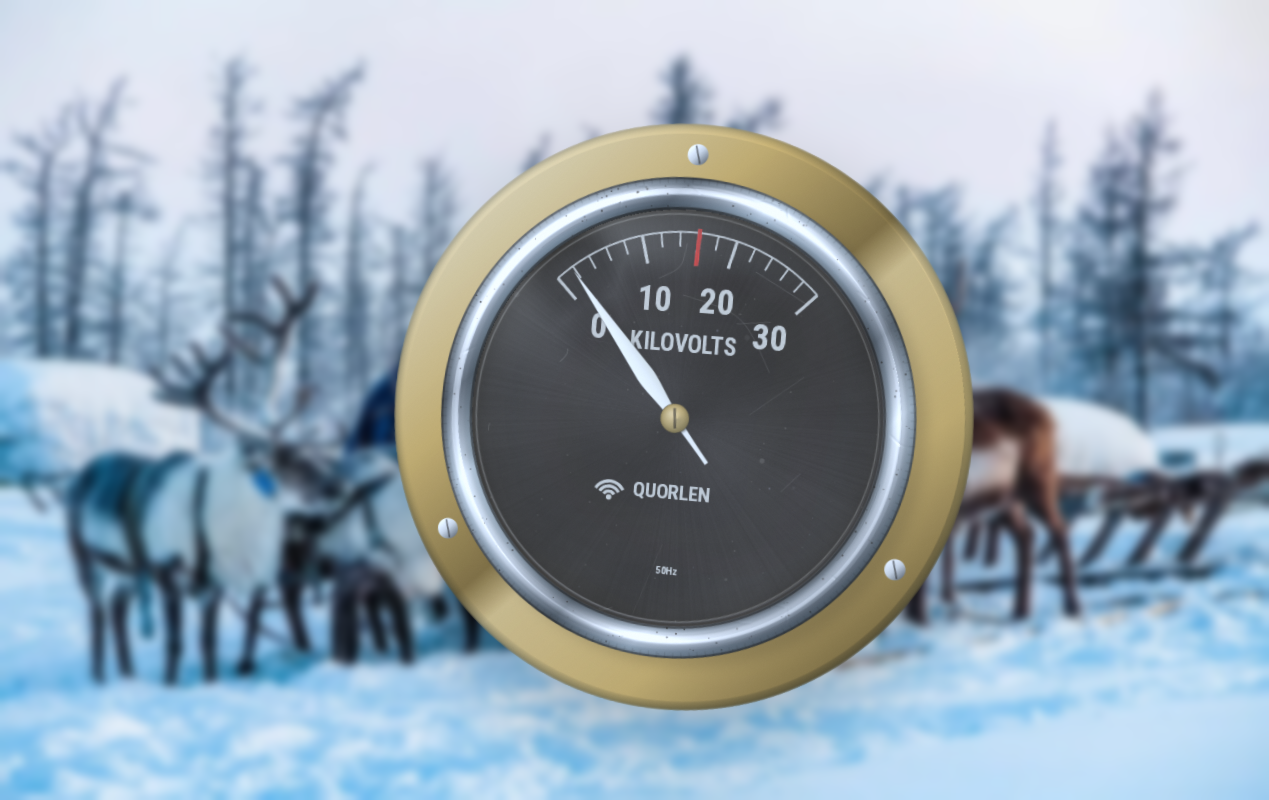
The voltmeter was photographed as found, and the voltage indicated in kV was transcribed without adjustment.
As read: 2 kV
